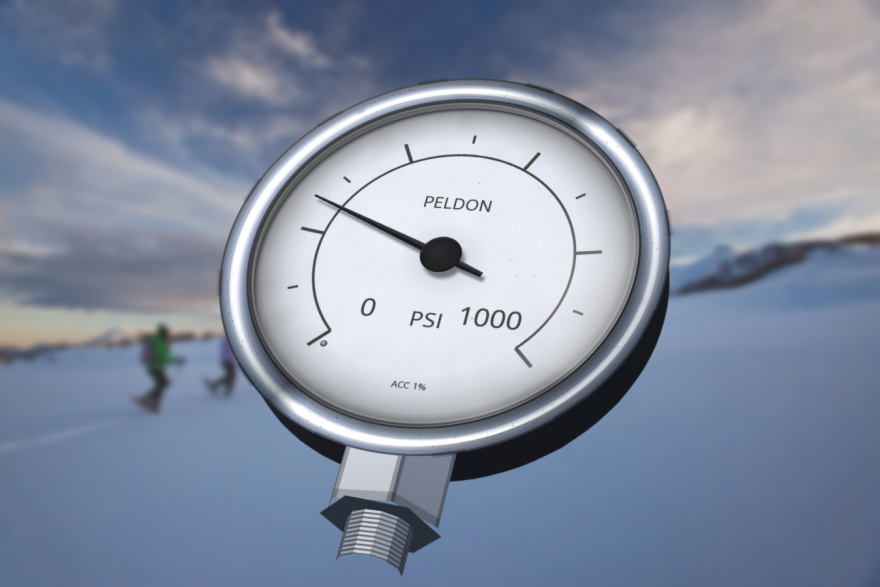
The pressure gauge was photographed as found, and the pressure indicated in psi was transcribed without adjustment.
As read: 250 psi
